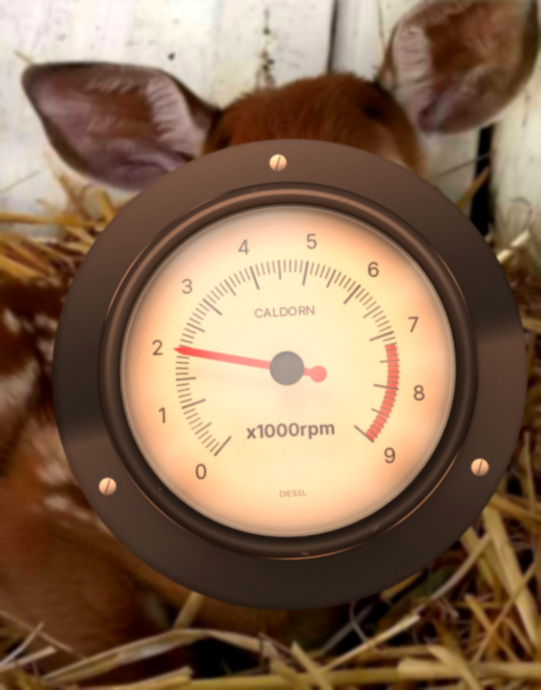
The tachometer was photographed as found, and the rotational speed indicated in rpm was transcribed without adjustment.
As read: 2000 rpm
